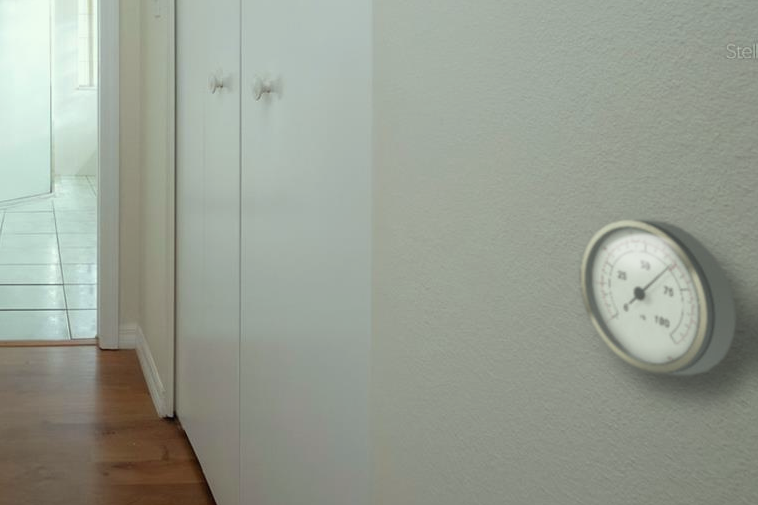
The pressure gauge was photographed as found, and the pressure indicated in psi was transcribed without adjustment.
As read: 65 psi
